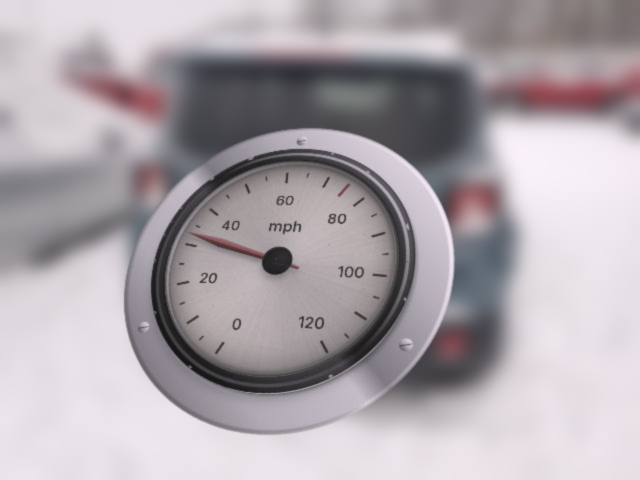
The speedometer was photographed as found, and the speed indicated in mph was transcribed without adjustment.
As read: 32.5 mph
